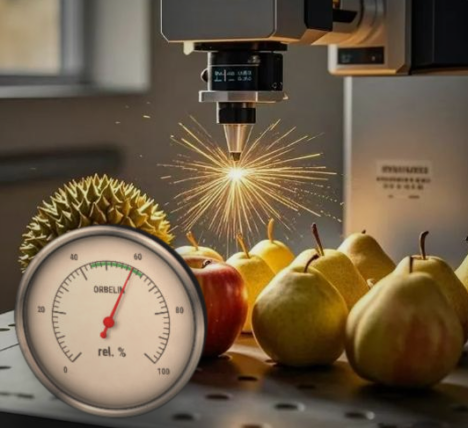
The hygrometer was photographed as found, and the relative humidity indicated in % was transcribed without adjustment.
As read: 60 %
